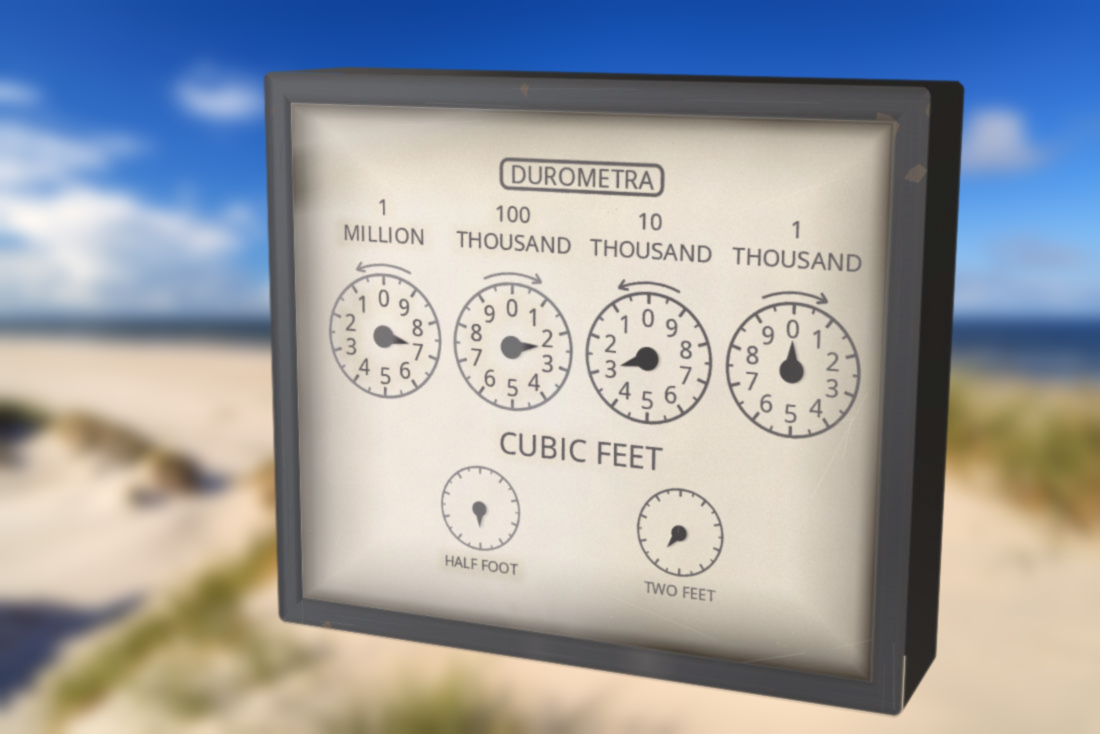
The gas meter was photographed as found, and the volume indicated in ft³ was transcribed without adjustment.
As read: 723000 ft³
